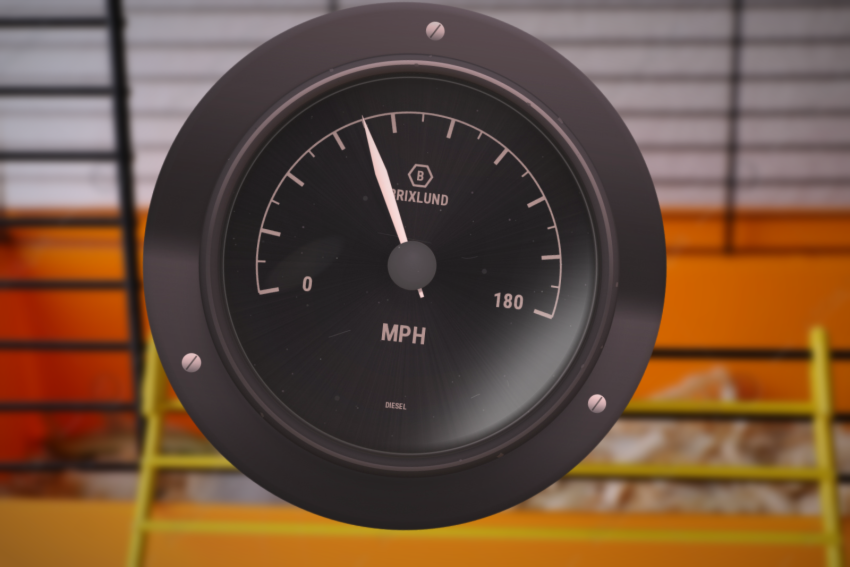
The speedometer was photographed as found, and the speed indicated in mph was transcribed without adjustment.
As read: 70 mph
